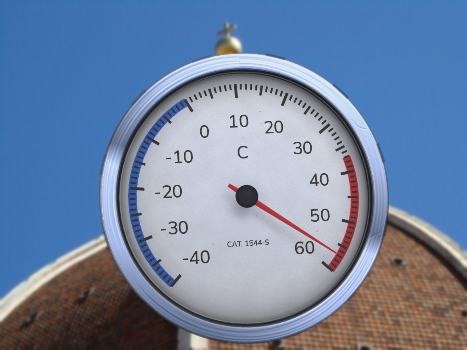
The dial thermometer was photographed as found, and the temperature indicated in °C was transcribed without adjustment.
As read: 57 °C
